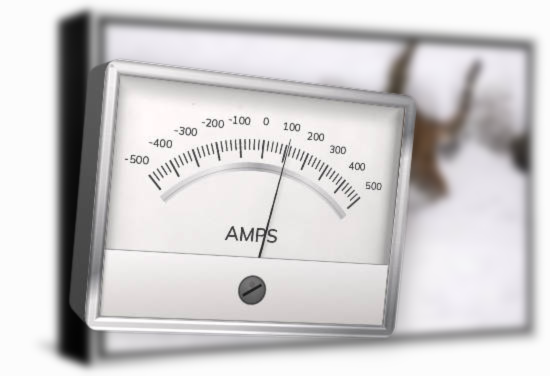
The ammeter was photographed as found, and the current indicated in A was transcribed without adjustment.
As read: 100 A
